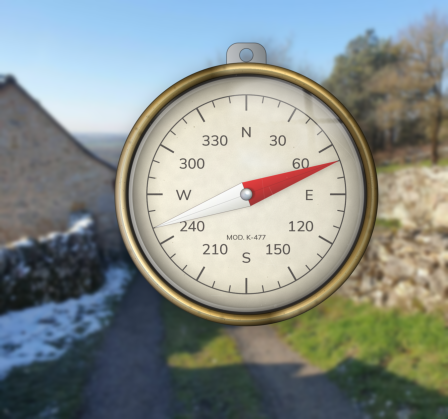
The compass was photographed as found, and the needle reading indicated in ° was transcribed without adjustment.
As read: 70 °
